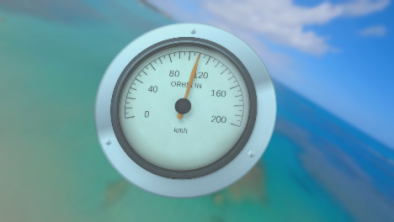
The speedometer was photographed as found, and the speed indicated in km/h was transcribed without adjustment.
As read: 110 km/h
